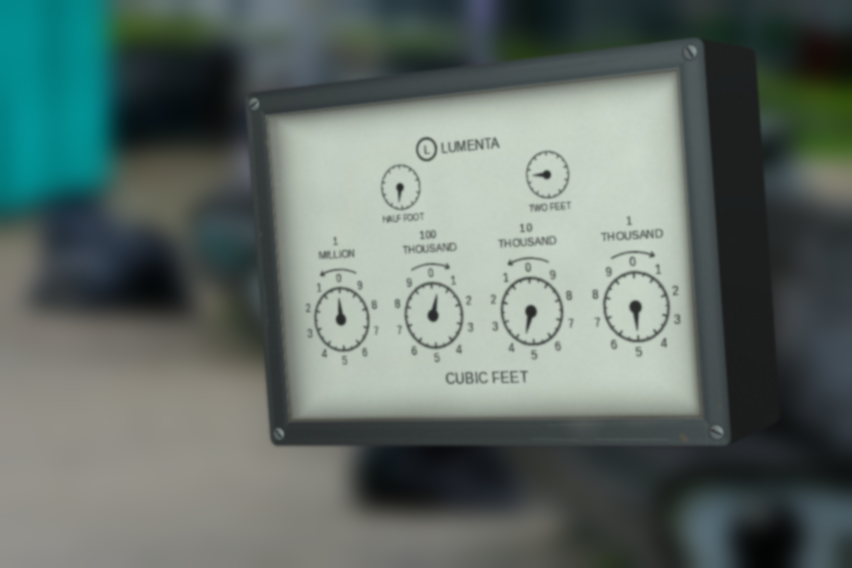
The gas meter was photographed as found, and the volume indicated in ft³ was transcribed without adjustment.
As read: 4500 ft³
